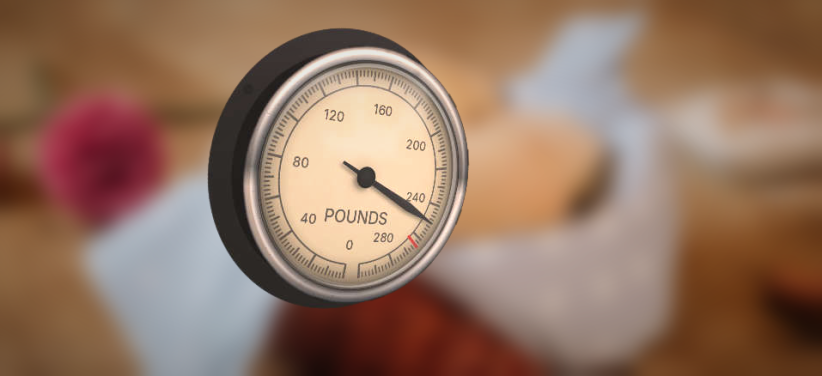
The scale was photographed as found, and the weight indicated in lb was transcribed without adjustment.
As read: 250 lb
